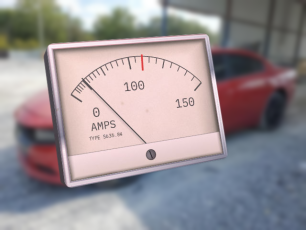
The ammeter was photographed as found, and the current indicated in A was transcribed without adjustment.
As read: 50 A
